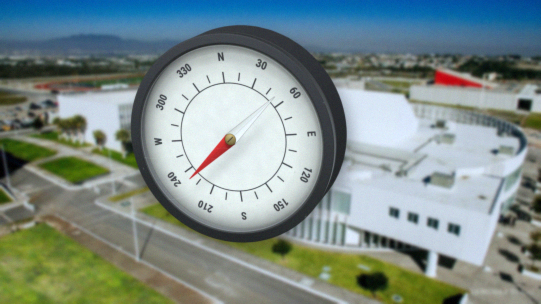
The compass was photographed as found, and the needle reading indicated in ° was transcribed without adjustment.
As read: 232.5 °
